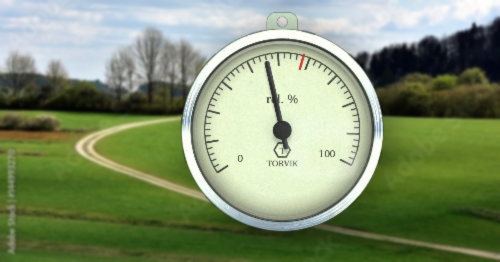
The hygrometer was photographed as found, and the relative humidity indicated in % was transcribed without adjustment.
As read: 46 %
